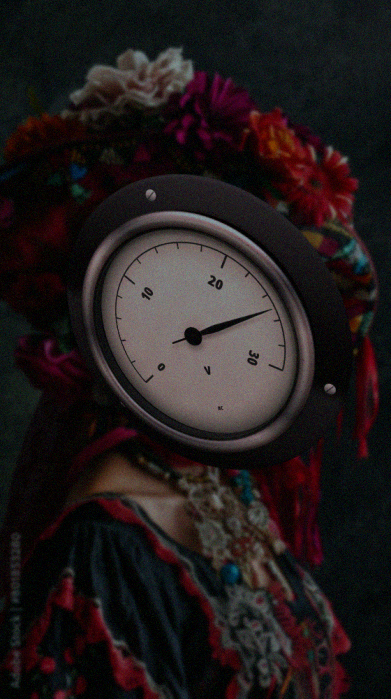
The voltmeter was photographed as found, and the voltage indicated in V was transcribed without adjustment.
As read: 25 V
